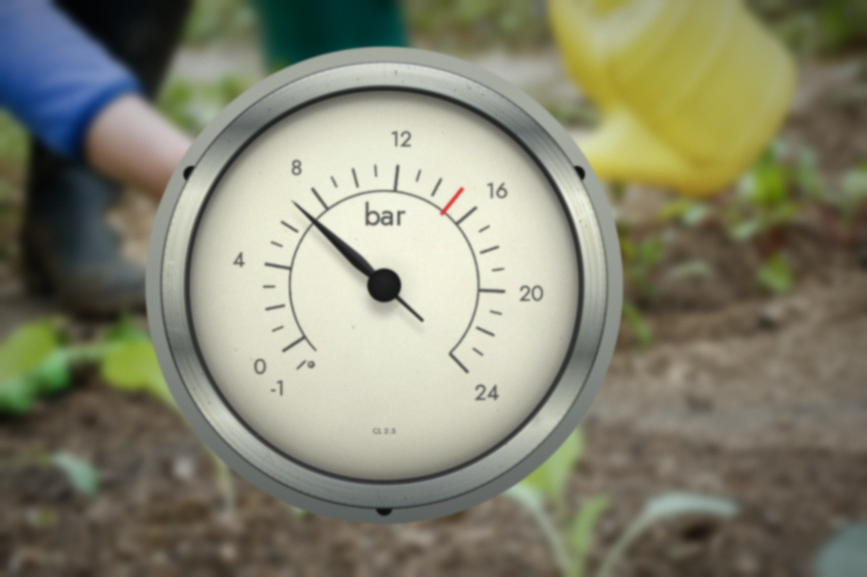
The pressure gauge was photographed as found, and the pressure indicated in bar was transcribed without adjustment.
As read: 7 bar
